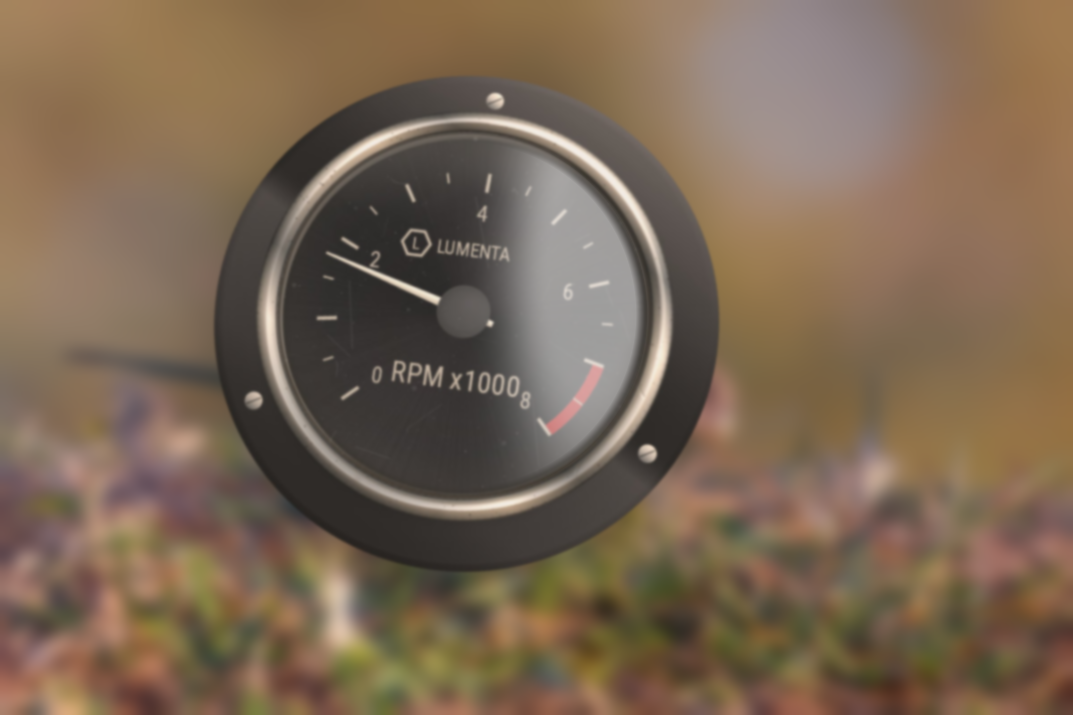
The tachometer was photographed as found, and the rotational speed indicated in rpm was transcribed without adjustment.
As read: 1750 rpm
